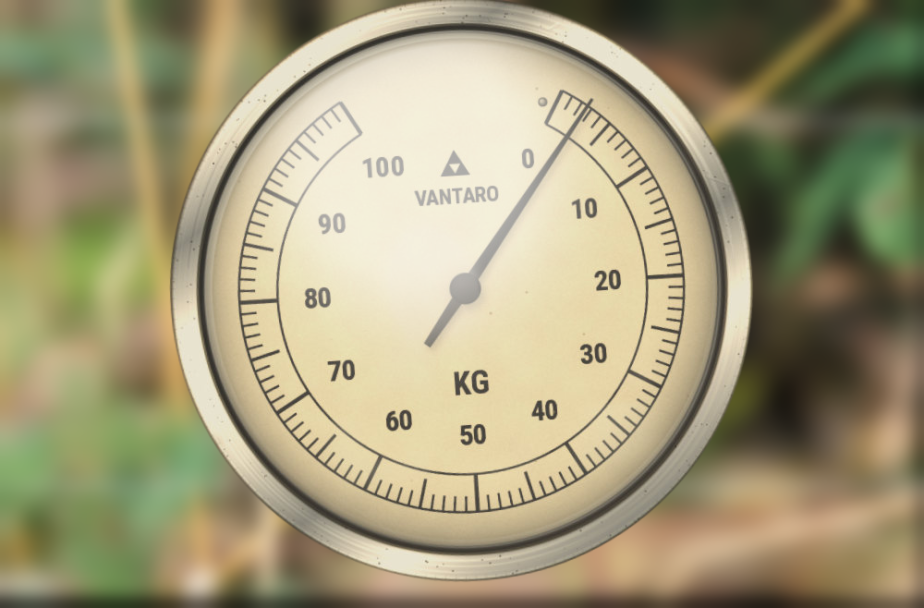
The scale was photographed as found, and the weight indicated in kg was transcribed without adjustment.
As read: 2.5 kg
